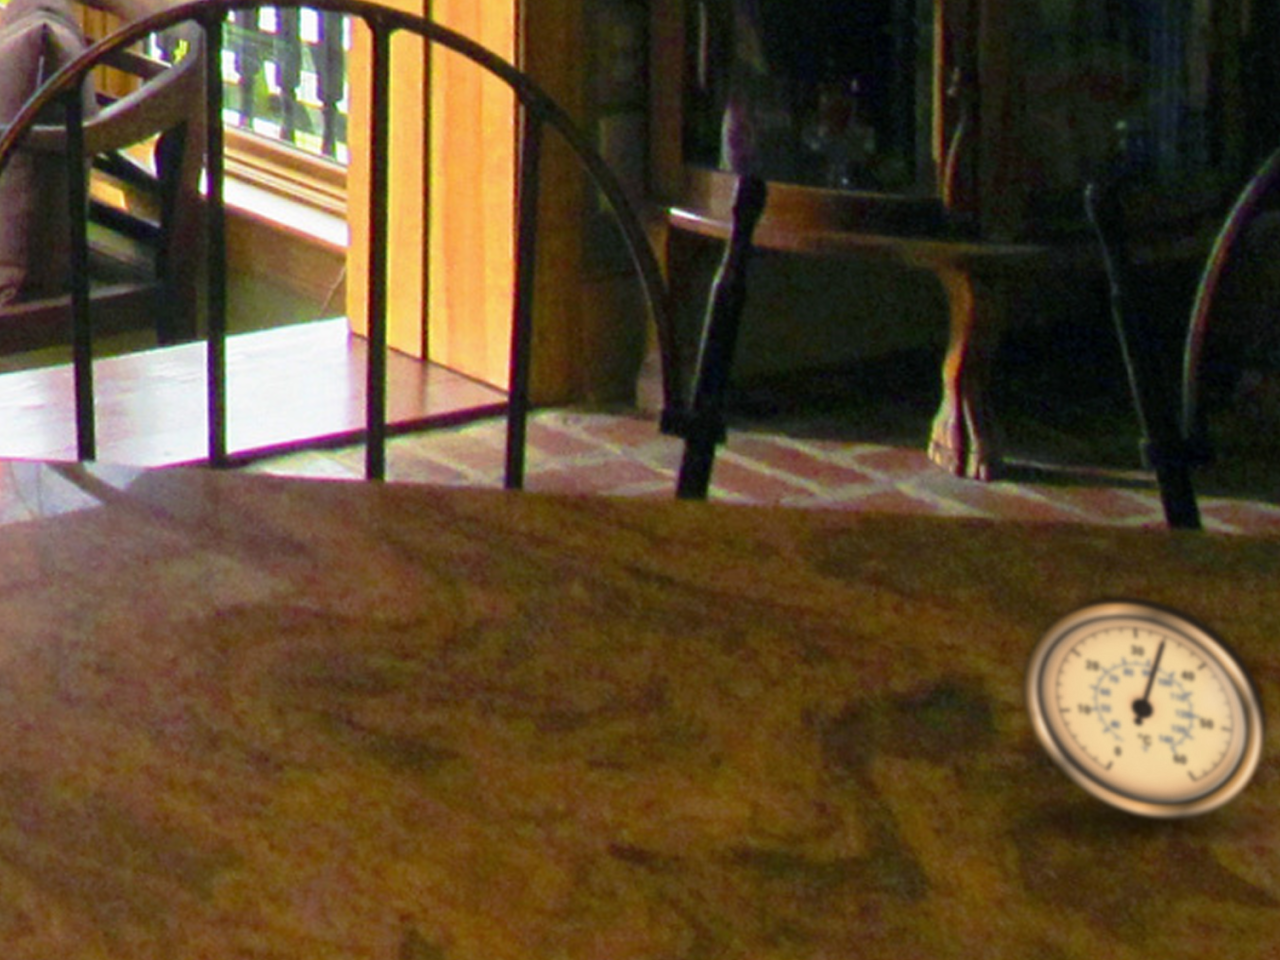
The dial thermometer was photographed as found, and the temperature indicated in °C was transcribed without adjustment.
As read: 34 °C
